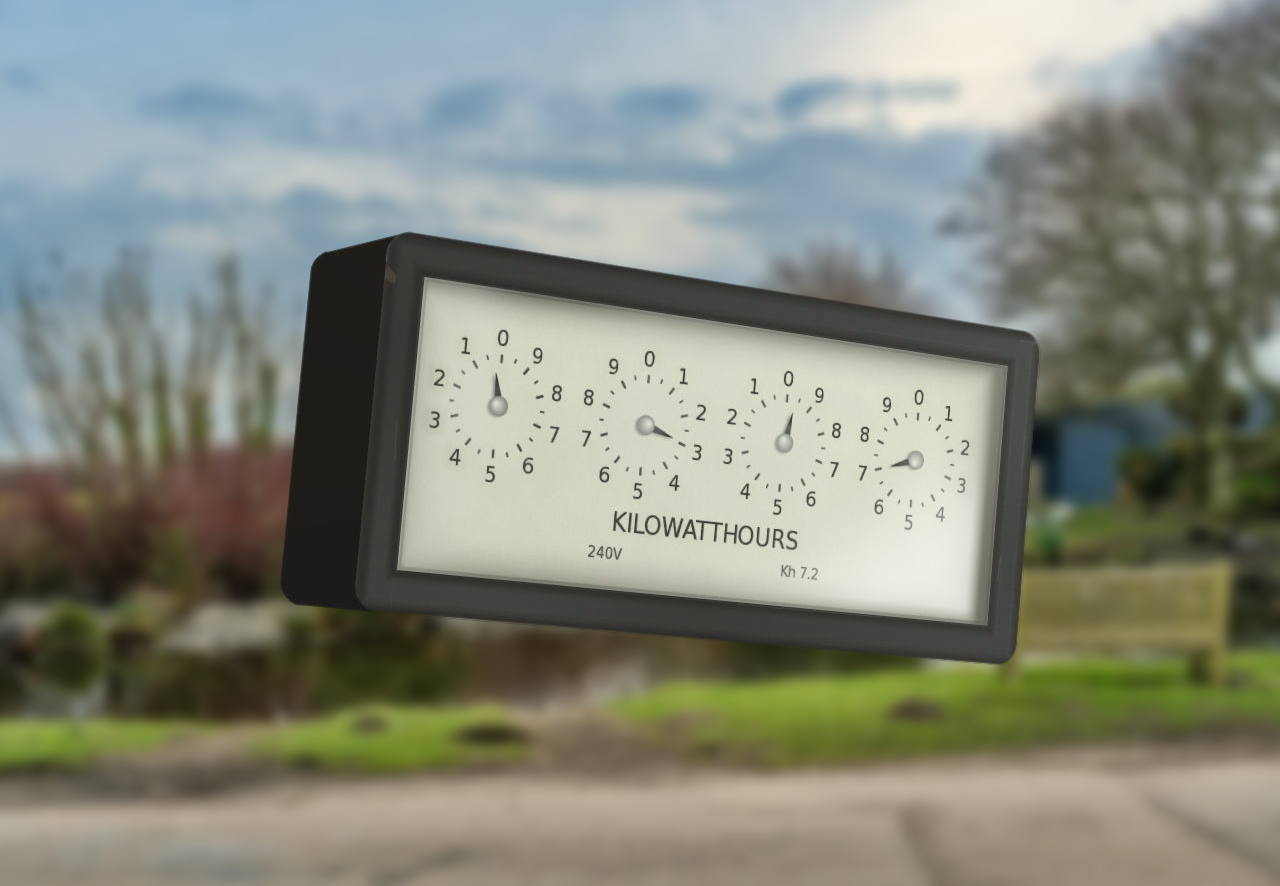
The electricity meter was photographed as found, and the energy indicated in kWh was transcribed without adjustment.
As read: 297 kWh
